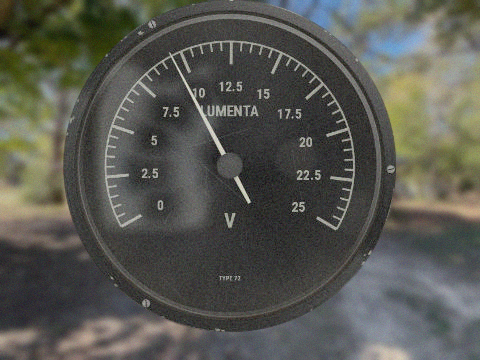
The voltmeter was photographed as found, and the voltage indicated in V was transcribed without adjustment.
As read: 9.5 V
